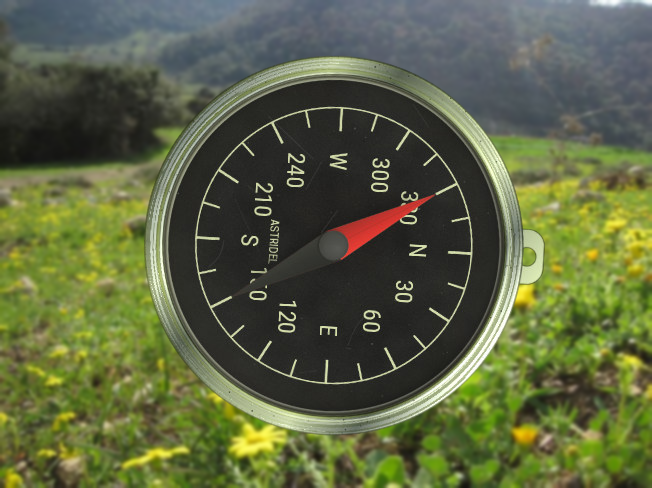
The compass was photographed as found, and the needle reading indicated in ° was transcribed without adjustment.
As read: 330 °
